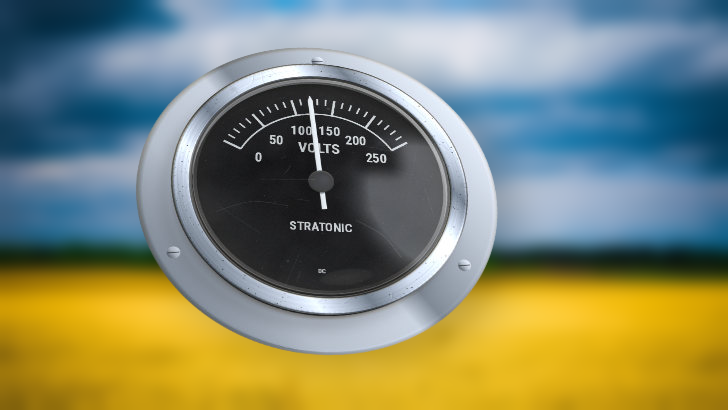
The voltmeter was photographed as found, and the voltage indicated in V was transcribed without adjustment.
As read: 120 V
